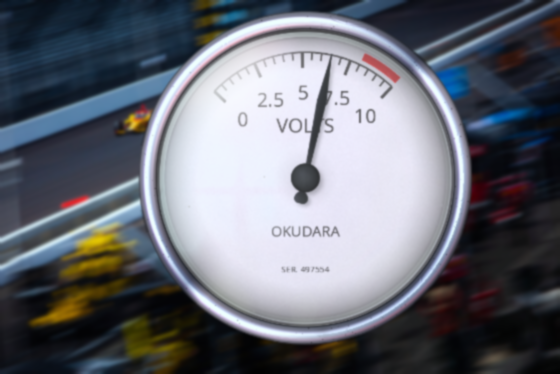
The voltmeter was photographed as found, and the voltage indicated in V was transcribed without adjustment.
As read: 6.5 V
